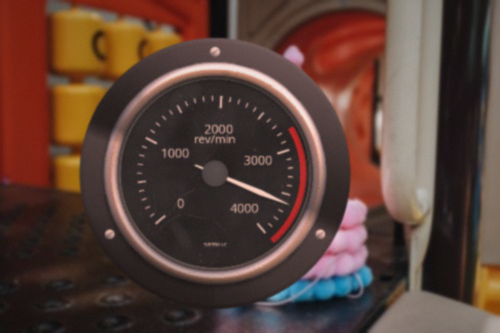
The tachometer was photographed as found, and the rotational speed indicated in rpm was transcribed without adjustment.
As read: 3600 rpm
